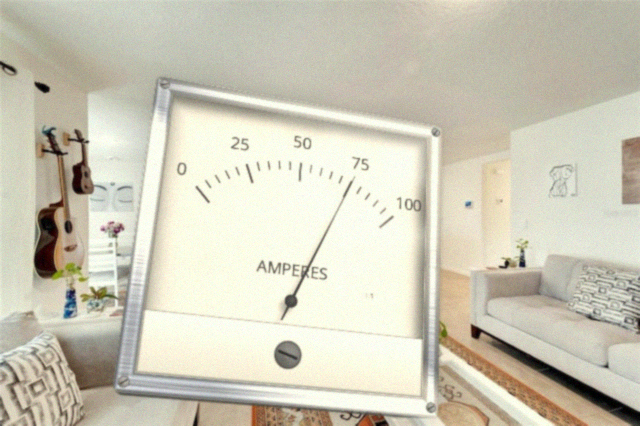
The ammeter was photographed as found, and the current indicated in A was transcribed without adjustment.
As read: 75 A
